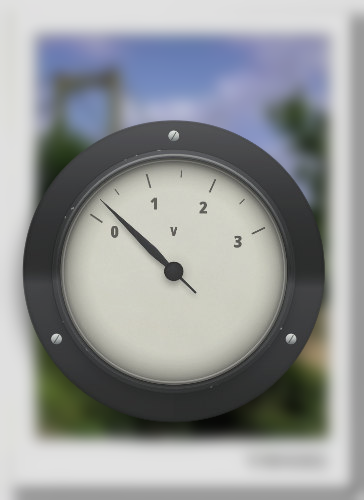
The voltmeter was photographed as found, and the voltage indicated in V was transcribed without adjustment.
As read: 0.25 V
